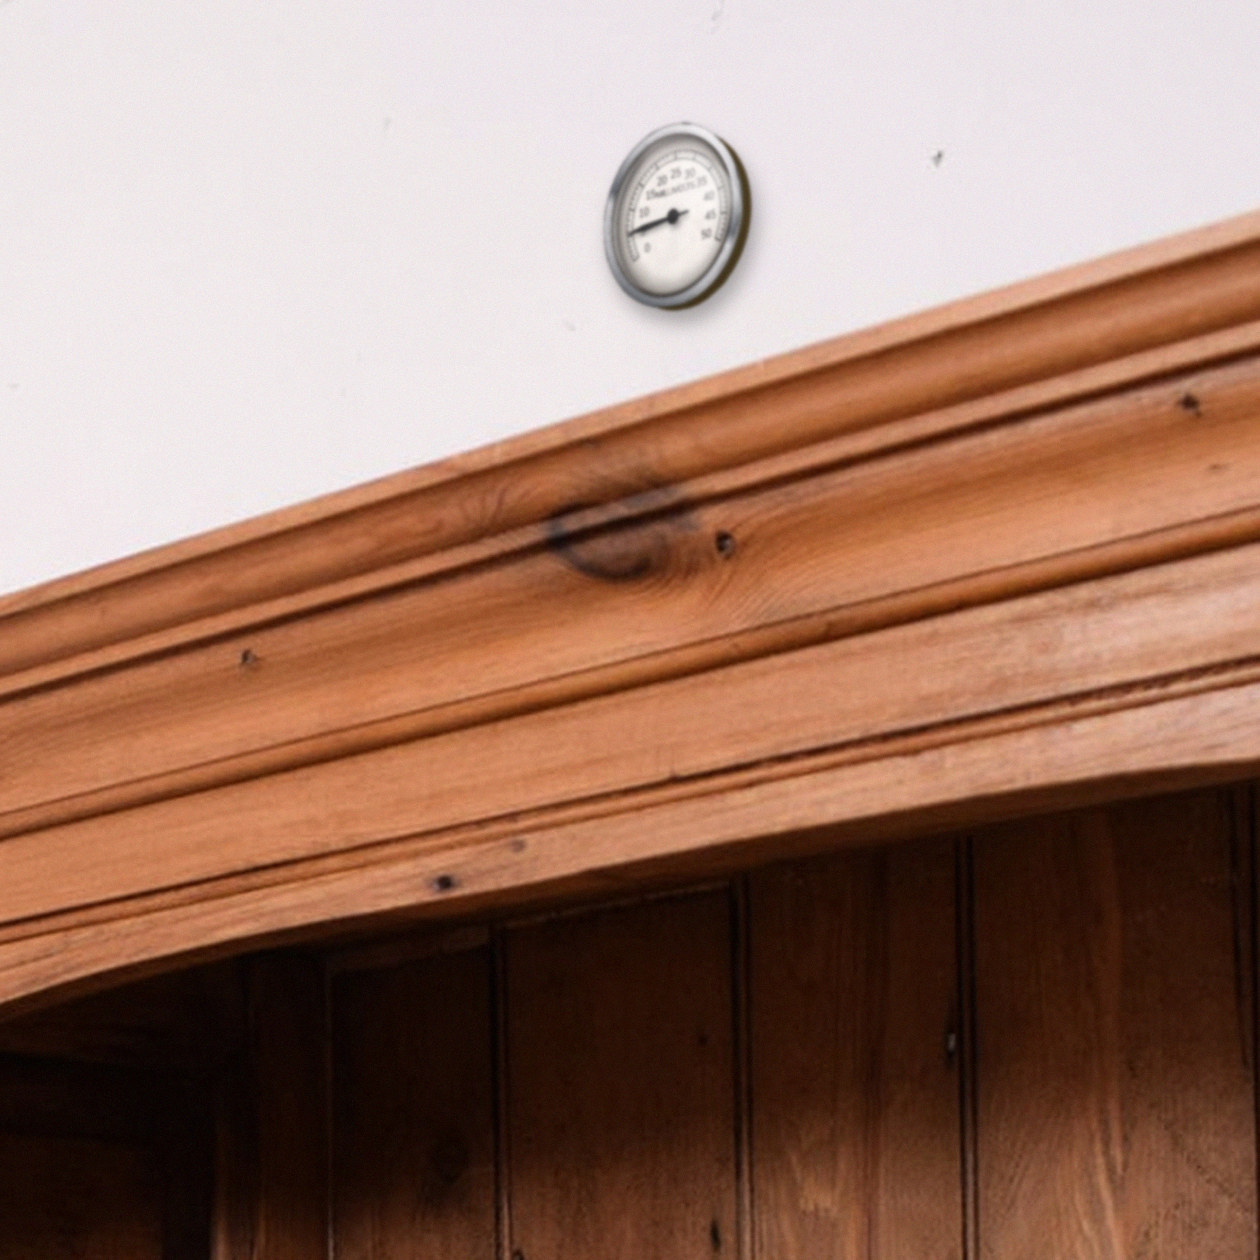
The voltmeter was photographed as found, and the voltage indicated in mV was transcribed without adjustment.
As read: 5 mV
